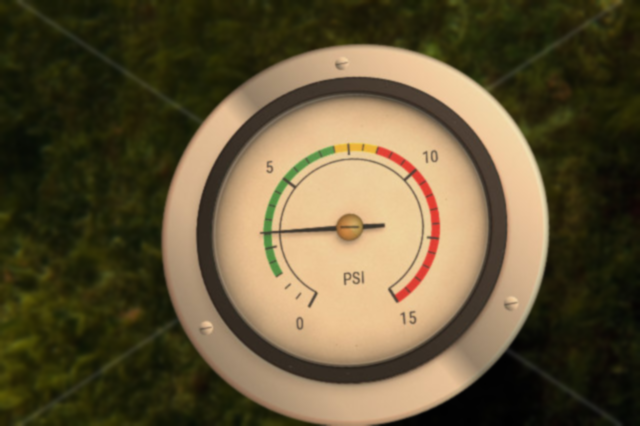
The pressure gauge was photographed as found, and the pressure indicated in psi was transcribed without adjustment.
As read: 3 psi
